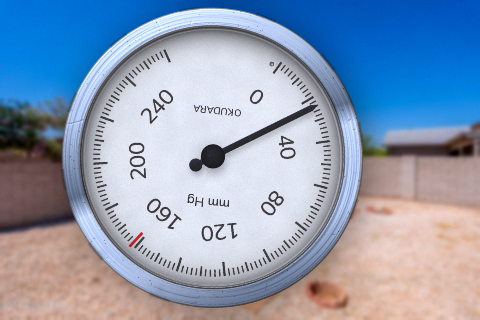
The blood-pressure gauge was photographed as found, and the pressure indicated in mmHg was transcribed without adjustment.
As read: 24 mmHg
